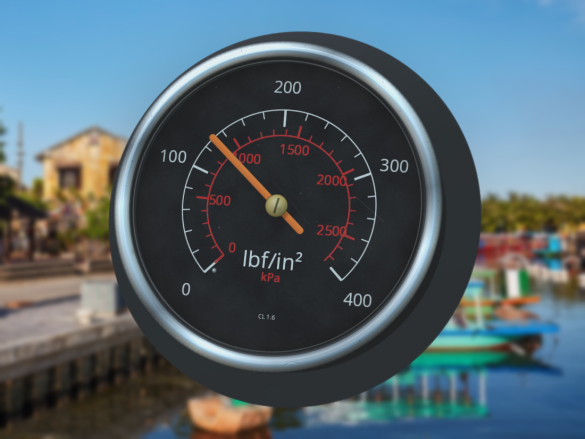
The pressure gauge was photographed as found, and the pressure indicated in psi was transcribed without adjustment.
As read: 130 psi
